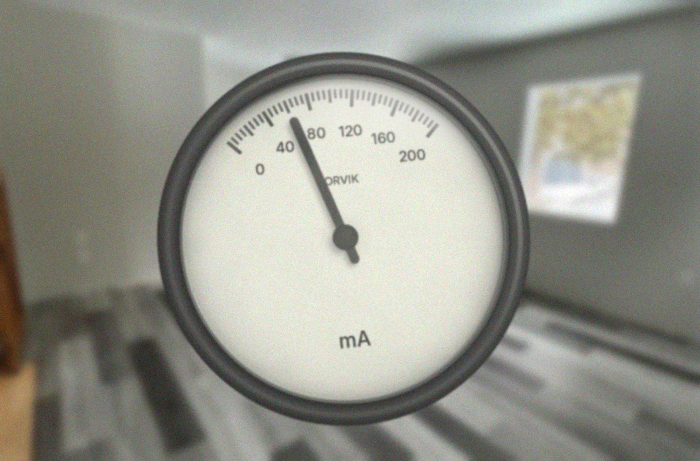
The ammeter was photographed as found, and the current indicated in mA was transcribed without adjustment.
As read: 60 mA
